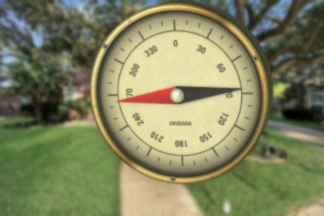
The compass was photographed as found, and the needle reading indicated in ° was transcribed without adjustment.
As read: 265 °
